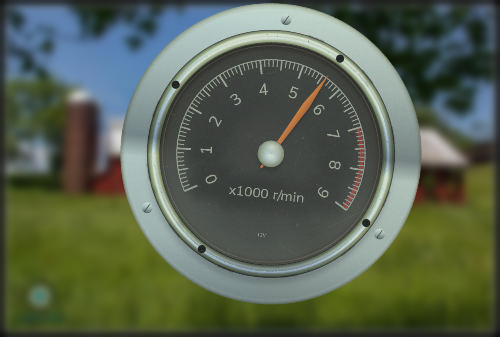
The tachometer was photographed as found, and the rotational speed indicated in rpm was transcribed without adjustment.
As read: 5600 rpm
